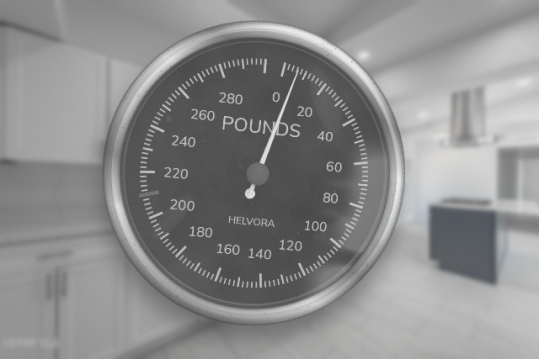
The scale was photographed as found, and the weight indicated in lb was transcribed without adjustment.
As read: 6 lb
